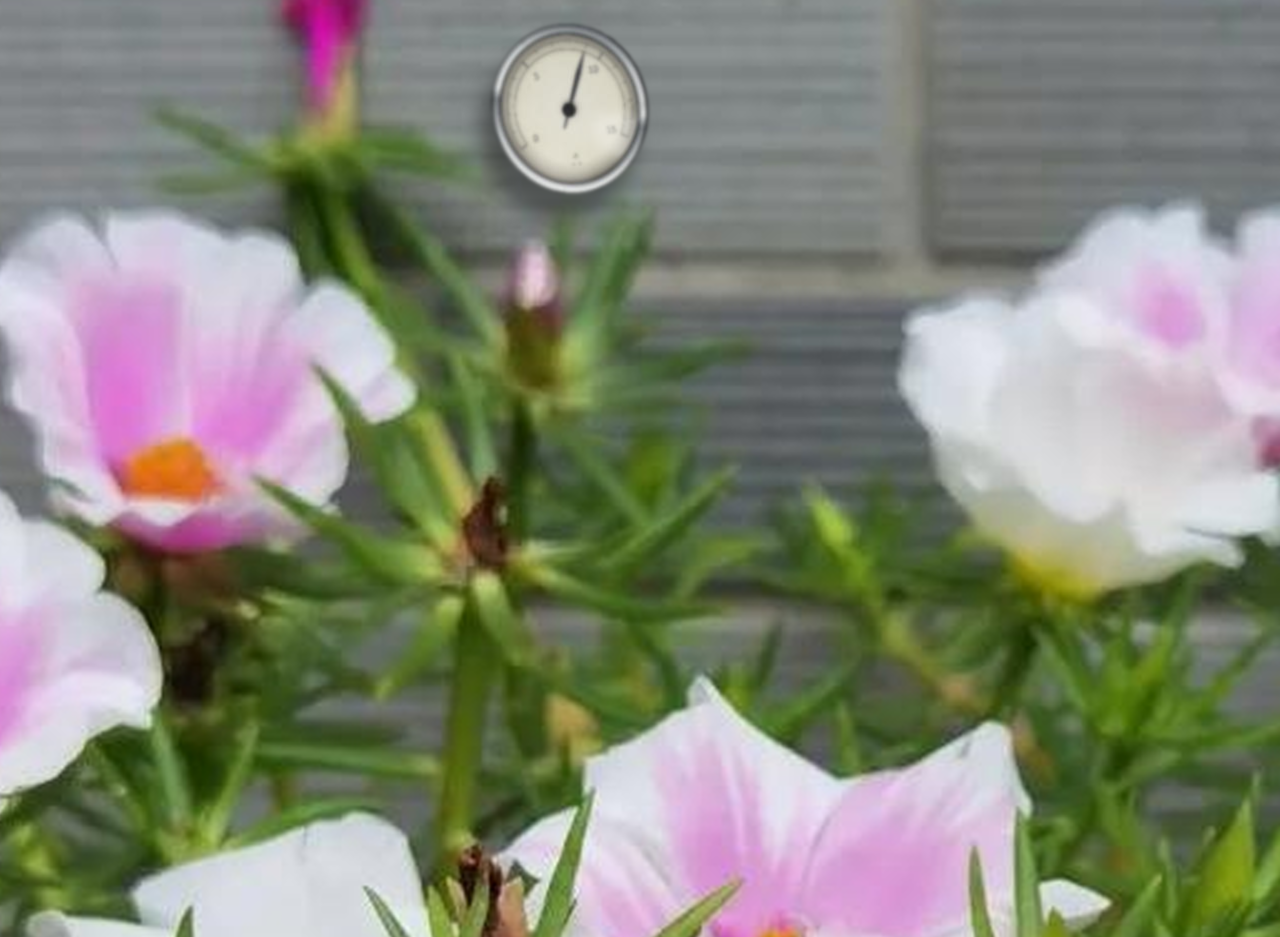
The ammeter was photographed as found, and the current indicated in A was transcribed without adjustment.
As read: 9 A
